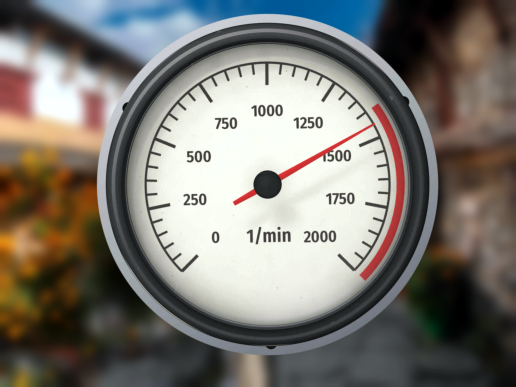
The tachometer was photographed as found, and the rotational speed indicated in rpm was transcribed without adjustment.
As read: 1450 rpm
